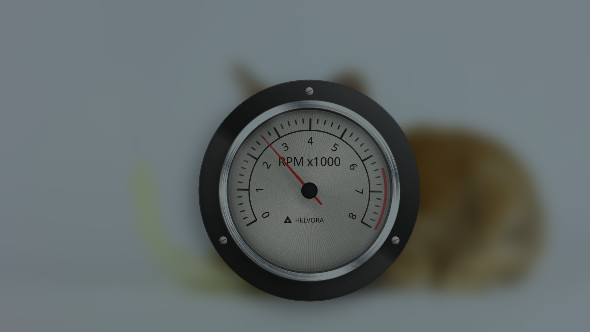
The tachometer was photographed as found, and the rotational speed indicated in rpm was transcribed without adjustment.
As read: 2600 rpm
